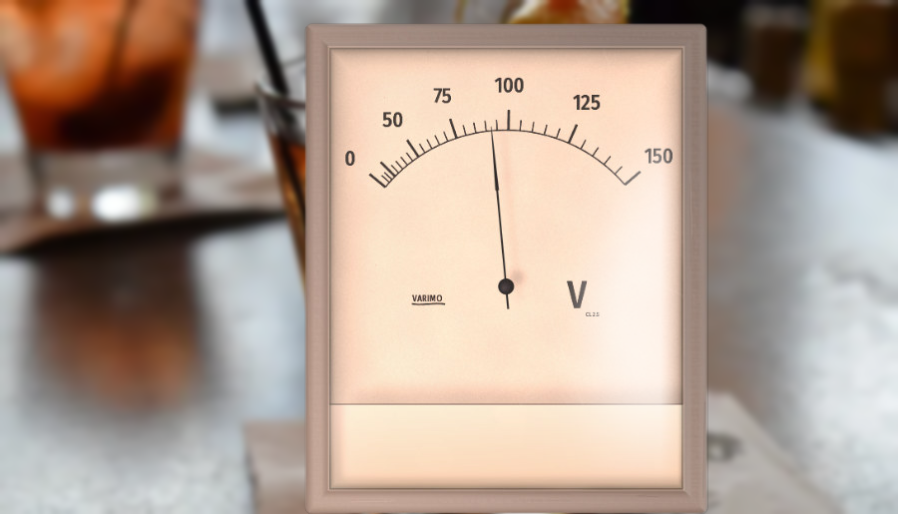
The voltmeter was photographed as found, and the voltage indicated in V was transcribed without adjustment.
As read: 92.5 V
